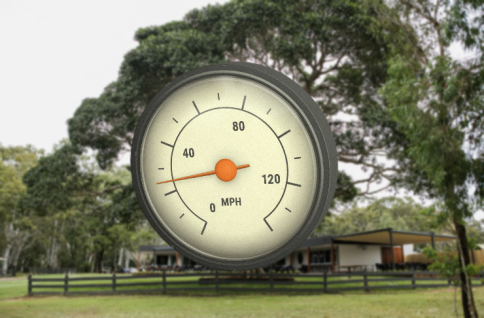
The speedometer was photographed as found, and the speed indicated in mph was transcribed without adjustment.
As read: 25 mph
